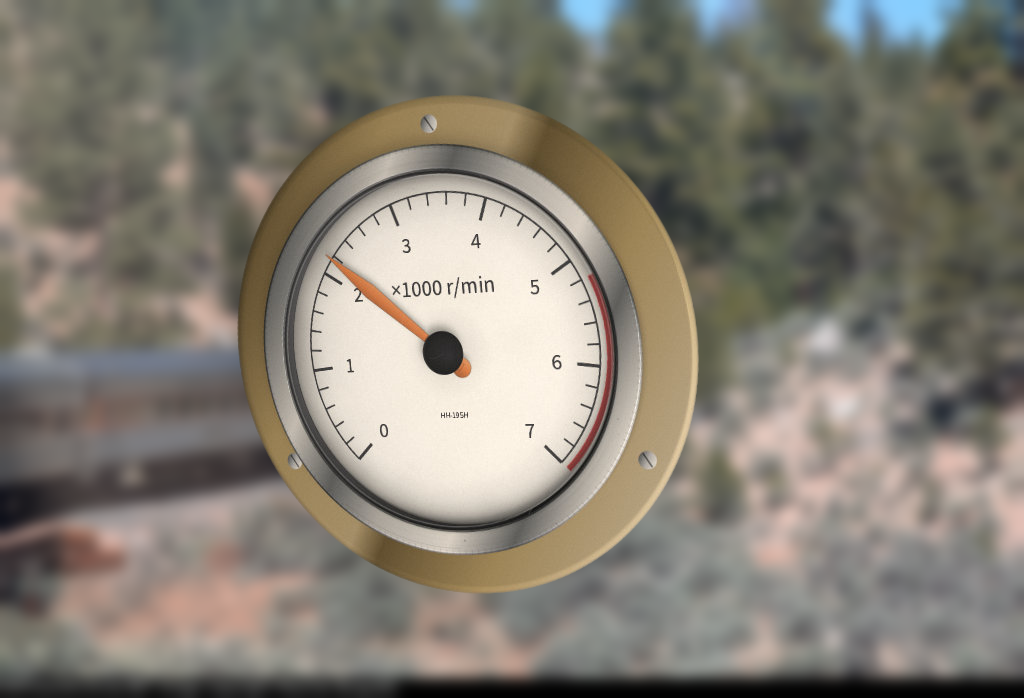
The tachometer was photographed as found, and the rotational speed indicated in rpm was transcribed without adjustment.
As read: 2200 rpm
